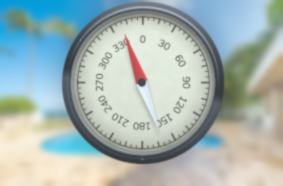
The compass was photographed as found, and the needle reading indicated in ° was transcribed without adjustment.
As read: 340 °
